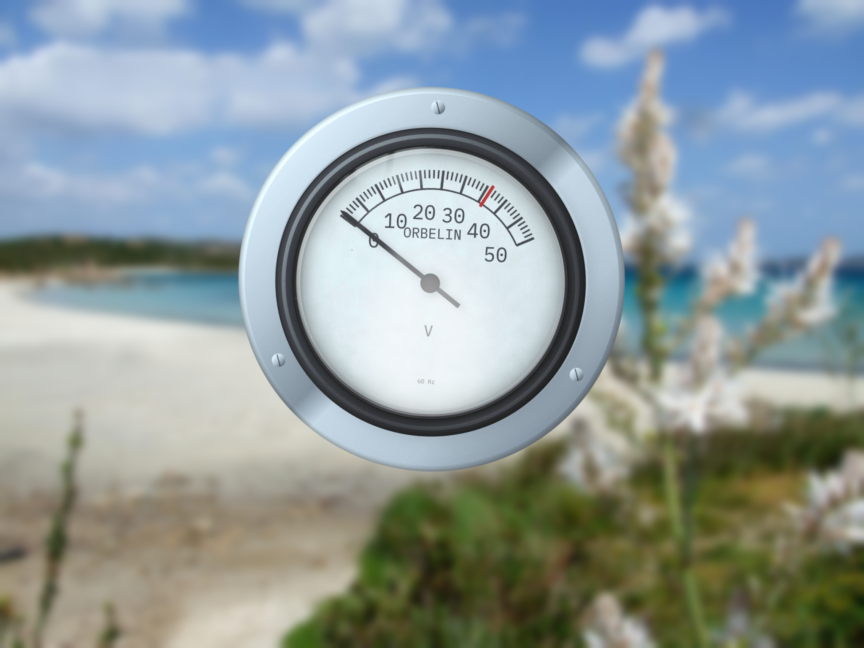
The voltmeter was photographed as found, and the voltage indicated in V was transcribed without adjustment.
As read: 1 V
